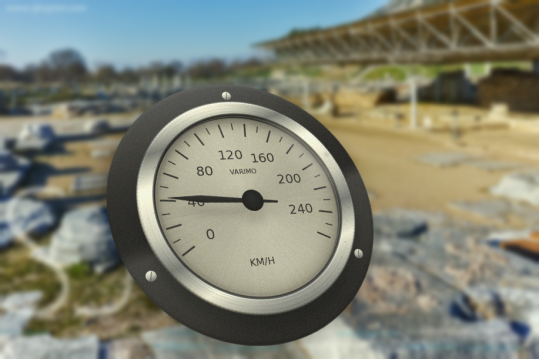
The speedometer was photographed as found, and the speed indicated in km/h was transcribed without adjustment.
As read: 40 km/h
